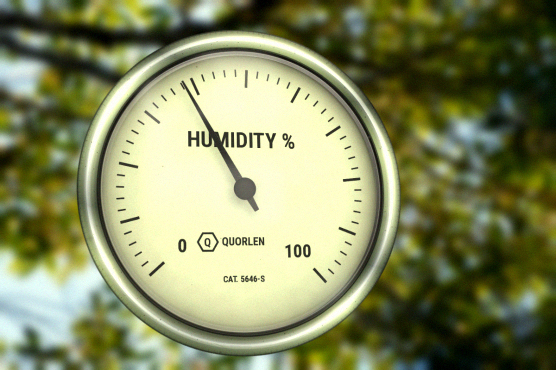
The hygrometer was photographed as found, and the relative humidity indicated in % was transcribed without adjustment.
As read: 38 %
